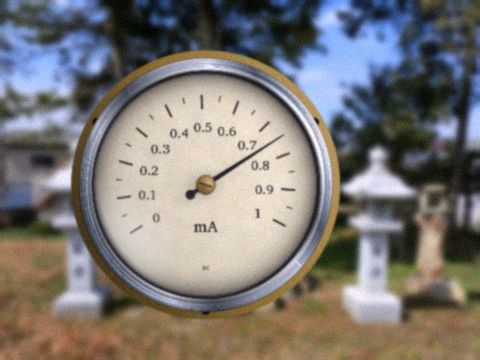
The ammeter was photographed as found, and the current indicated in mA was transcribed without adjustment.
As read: 0.75 mA
